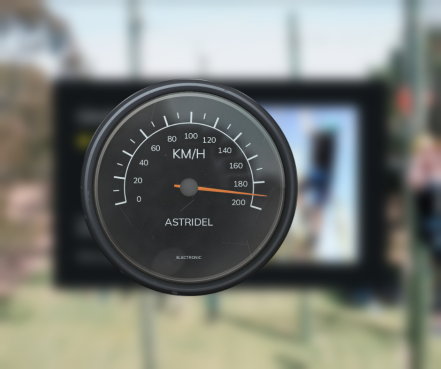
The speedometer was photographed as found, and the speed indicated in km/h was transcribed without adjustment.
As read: 190 km/h
